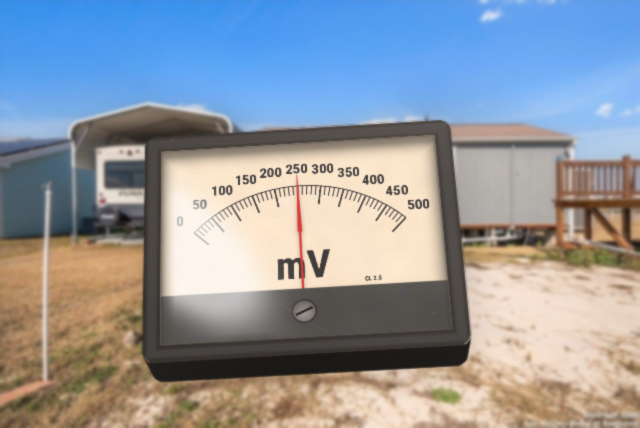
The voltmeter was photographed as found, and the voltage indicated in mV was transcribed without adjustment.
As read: 250 mV
